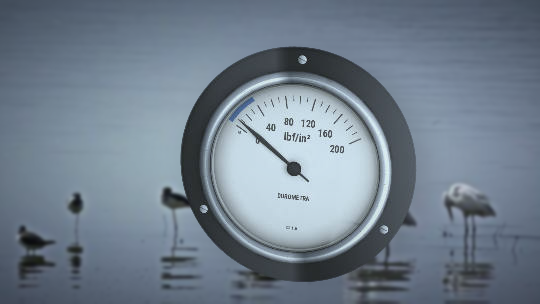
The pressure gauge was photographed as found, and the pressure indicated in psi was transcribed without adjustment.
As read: 10 psi
